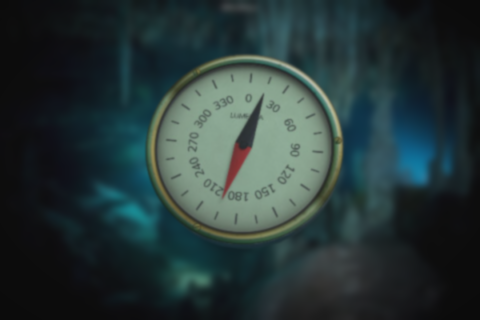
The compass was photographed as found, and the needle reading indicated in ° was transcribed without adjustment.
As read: 195 °
